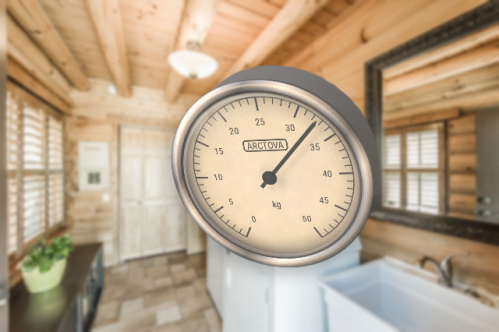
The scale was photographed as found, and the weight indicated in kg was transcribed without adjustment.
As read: 32.5 kg
